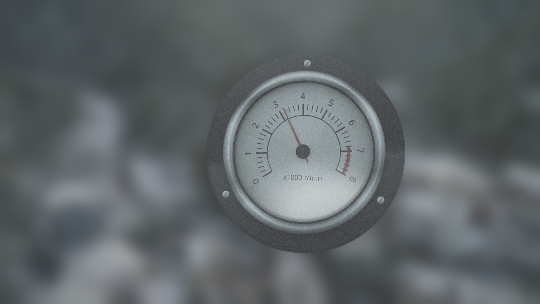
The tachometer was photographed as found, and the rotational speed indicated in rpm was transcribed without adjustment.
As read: 3200 rpm
